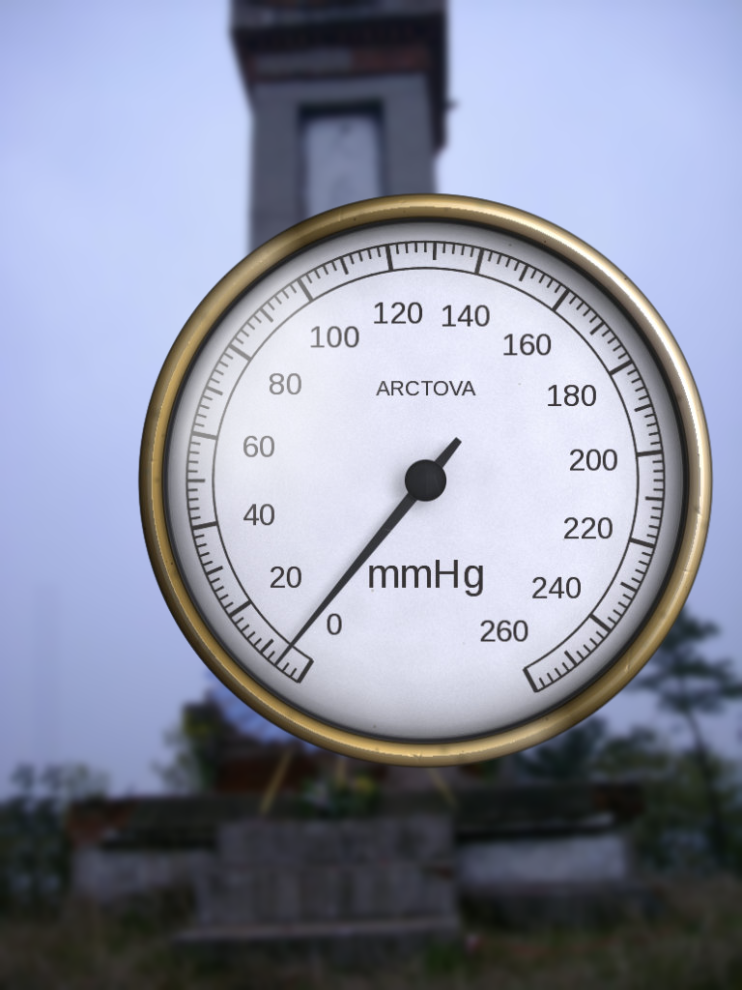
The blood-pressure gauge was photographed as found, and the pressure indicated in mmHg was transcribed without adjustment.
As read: 6 mmHg
